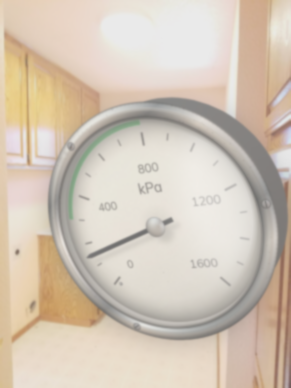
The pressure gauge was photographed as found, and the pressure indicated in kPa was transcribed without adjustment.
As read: 150 kPa
